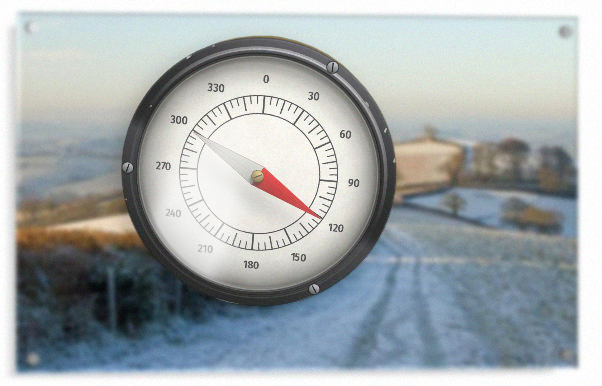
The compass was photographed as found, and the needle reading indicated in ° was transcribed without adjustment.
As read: 120 °
